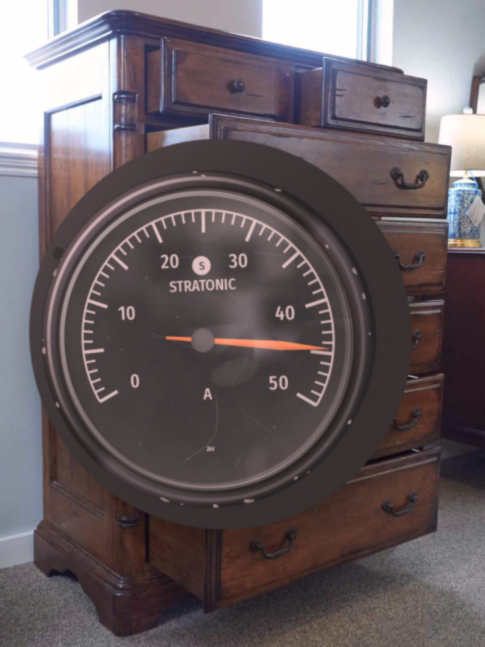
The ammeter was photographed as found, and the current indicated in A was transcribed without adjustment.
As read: 44.5 A
